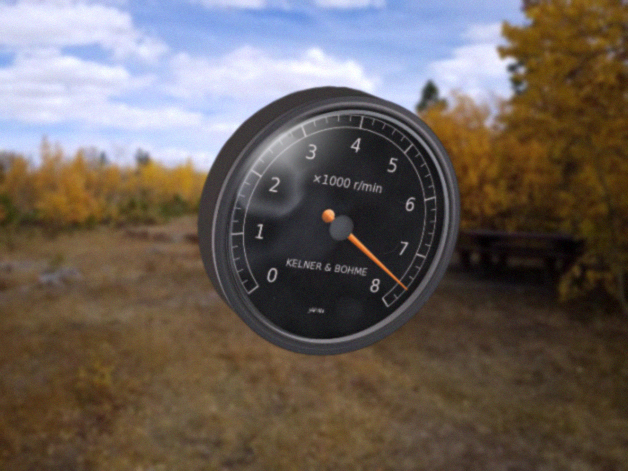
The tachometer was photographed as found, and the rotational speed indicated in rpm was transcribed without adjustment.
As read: 7600 rpm
